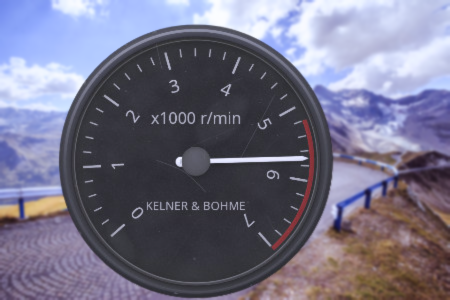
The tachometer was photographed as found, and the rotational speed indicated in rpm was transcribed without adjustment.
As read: 5700 rpm
